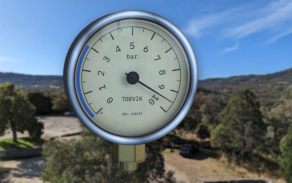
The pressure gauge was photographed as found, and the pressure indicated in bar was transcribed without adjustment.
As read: 9.5 bar
